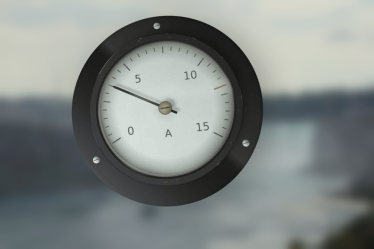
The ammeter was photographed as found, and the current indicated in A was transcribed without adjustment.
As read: 3.5 A
